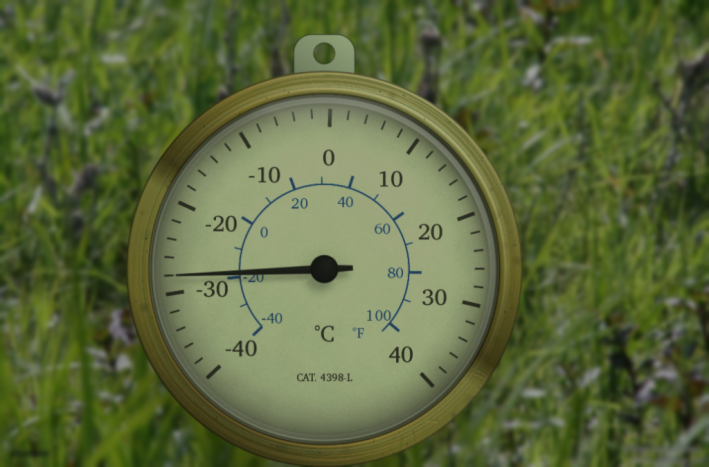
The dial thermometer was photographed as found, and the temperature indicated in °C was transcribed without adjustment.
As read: -28 °C
